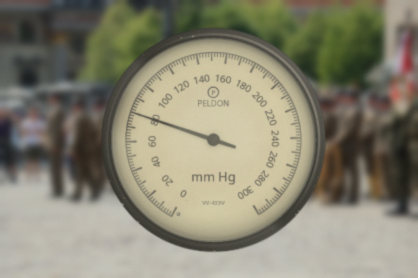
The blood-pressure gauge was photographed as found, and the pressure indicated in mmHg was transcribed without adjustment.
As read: 80 mmHg
